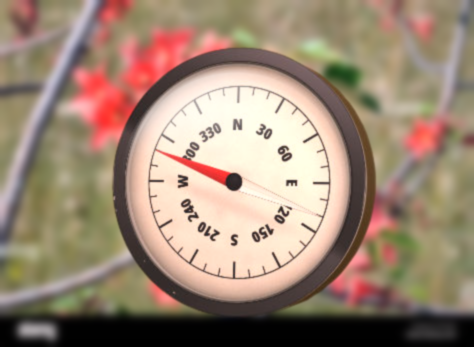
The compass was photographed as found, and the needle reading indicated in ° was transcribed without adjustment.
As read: 290 °
